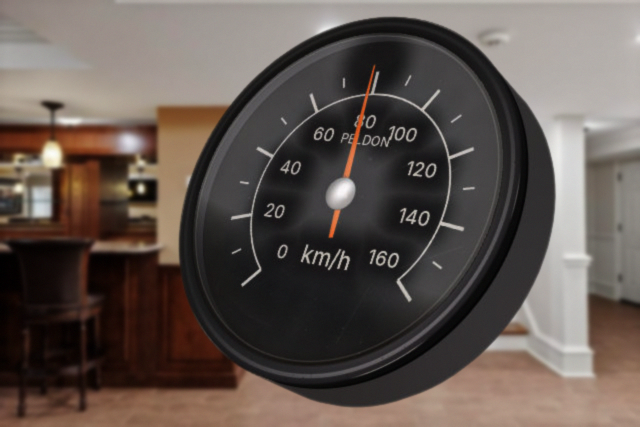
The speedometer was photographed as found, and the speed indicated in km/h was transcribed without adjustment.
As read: 80 km/h
